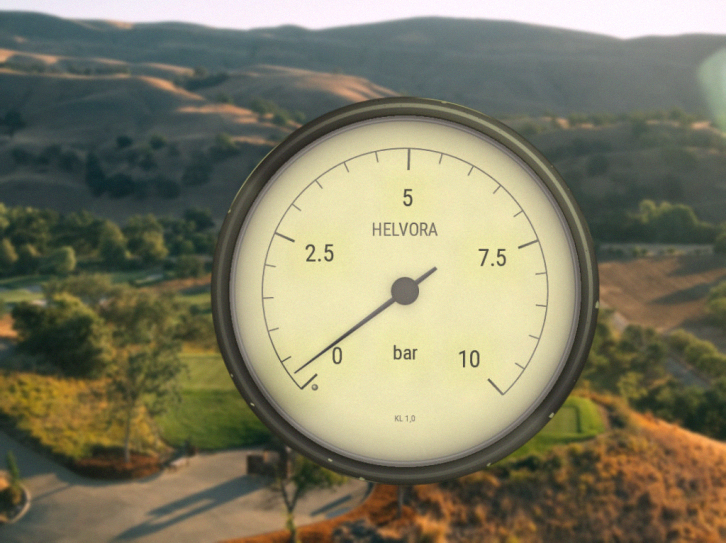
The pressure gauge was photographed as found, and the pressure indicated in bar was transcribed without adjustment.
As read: 0.25 bar
